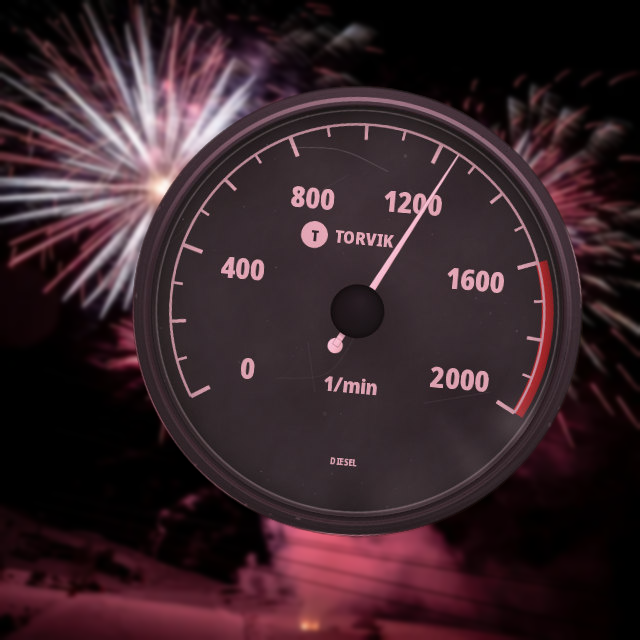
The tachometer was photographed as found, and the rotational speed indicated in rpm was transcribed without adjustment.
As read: 1250 rpm
